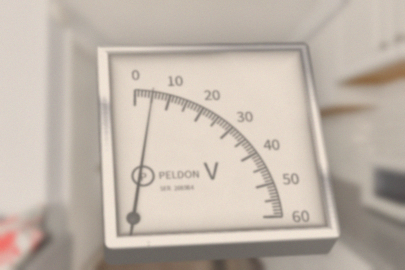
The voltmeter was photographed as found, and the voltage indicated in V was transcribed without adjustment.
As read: 5 V
